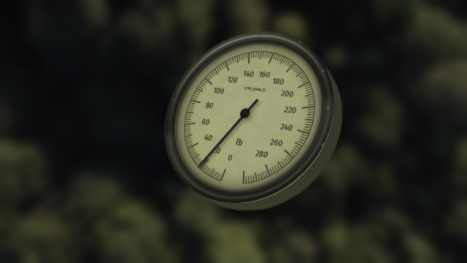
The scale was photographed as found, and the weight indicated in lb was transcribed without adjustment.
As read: 20 lb
